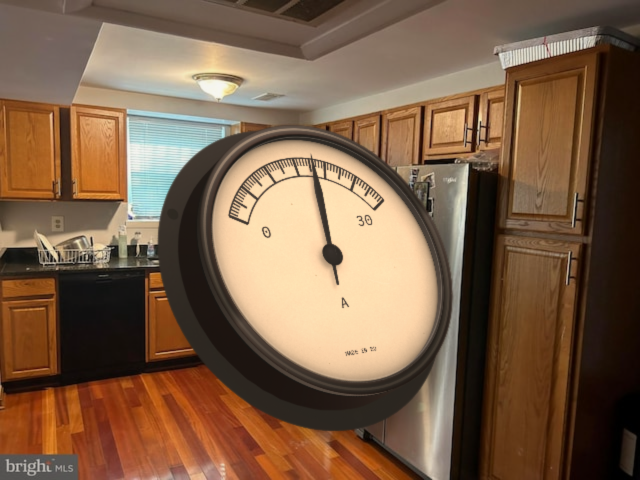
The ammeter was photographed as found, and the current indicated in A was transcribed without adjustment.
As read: 17.5 A
